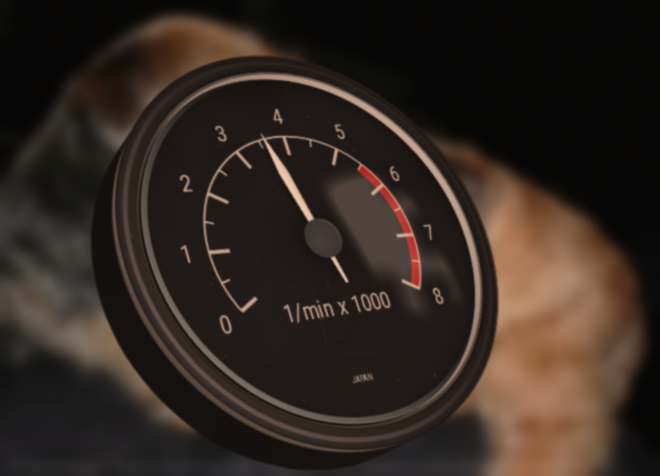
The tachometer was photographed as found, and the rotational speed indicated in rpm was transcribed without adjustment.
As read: 3500 rpm
